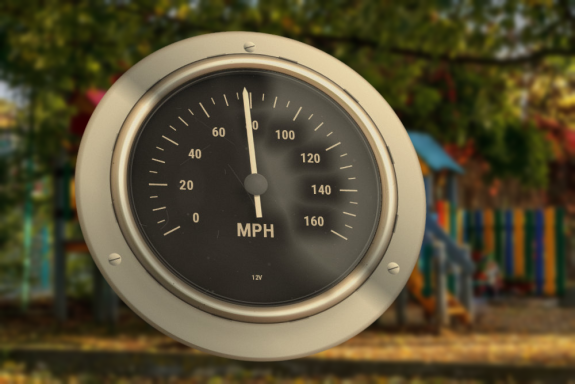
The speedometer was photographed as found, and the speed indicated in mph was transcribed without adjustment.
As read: 77.5 mph
